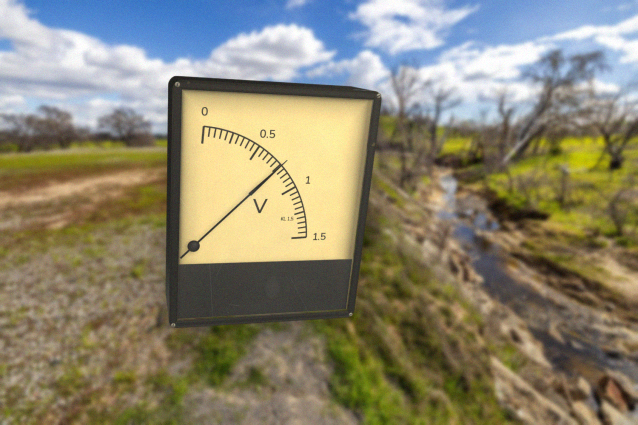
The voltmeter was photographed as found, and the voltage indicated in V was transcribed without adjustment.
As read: 0.75 V
